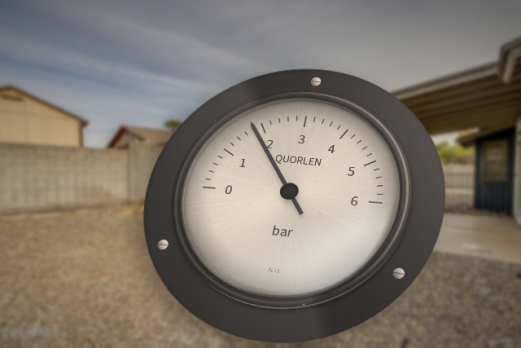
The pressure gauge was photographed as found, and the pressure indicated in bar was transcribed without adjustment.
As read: 1.8 bar
